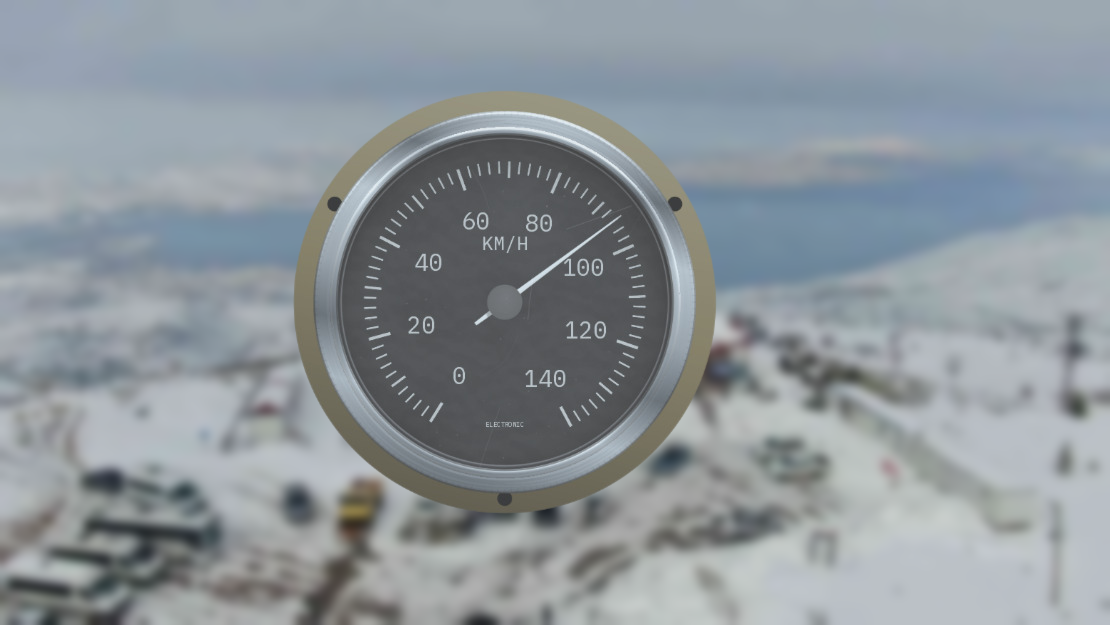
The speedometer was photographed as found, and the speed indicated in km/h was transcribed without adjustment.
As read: 94 km/h
